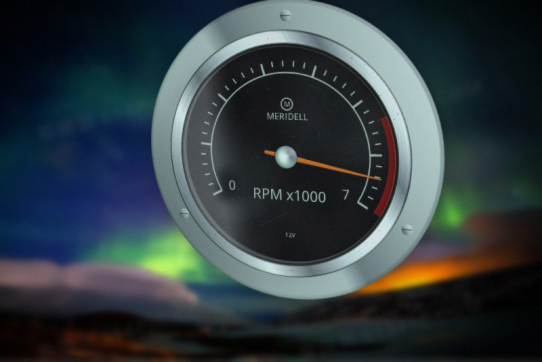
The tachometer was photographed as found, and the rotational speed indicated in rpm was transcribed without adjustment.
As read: 6400 rpm
